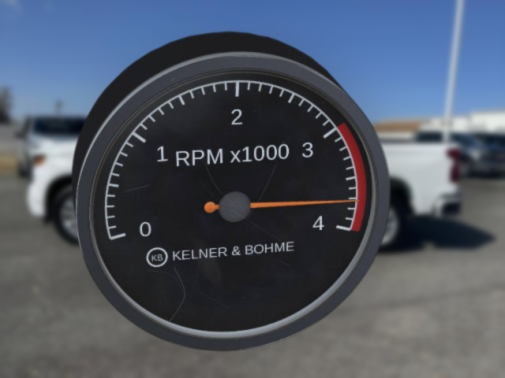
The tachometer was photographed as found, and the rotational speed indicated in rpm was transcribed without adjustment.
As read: 3700 rpm
